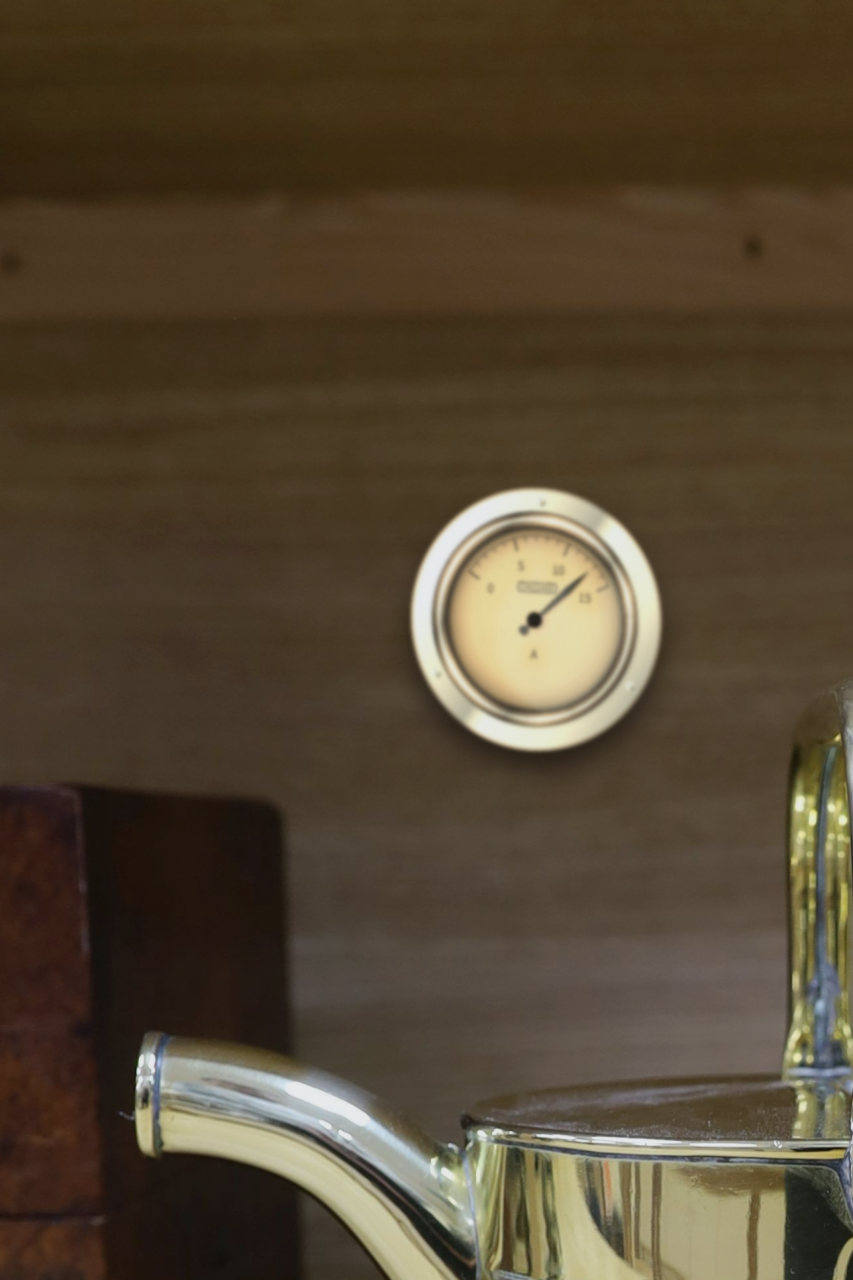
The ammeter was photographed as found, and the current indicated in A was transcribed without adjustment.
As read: 13 A
